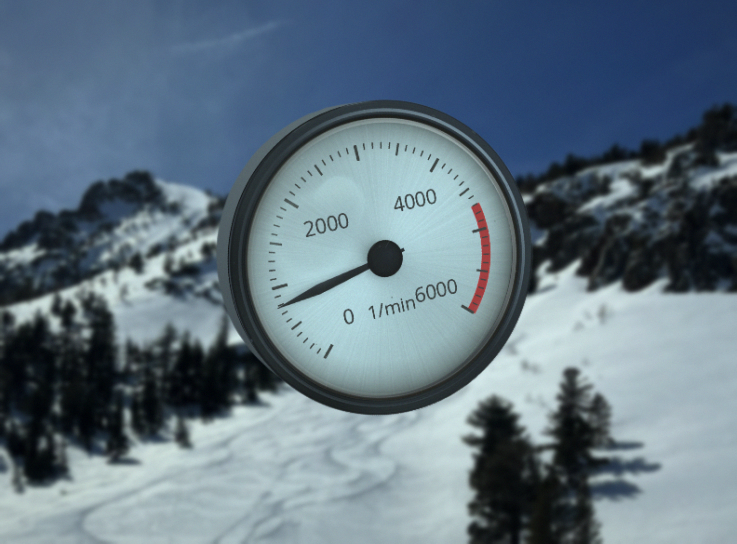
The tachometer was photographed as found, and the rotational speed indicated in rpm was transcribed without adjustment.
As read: 800 rpm
